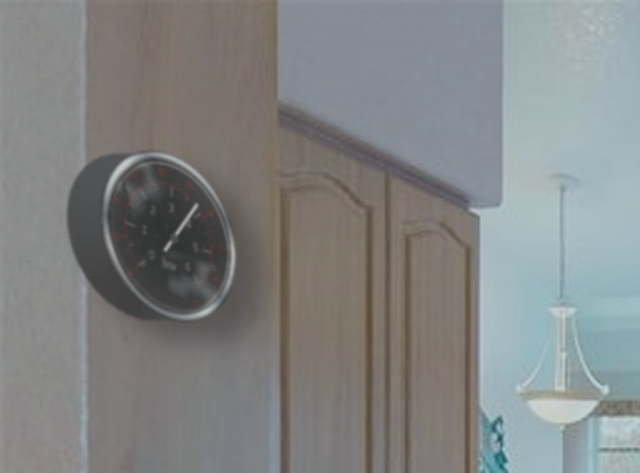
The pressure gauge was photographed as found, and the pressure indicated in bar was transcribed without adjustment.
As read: 3.75 bar
